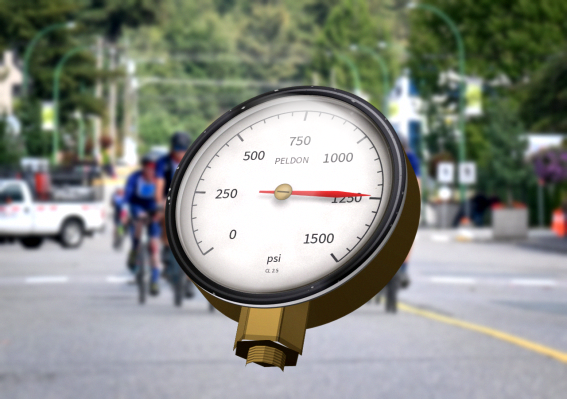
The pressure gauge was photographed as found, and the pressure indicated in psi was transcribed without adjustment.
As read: 1250 psi
